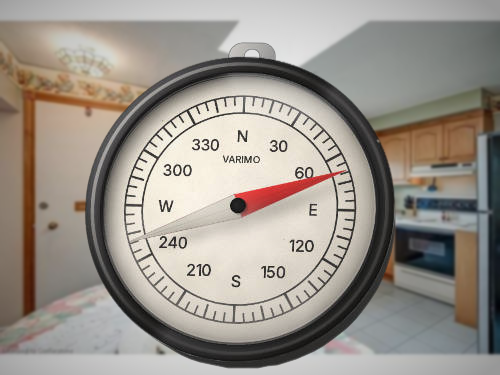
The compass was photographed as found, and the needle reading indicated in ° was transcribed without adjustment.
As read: 70 °
